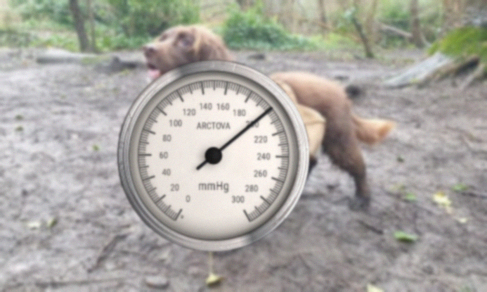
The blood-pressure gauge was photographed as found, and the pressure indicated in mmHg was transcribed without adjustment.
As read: 200 mmHg
